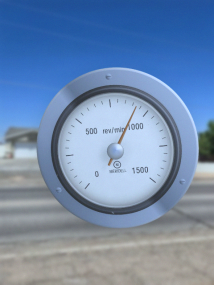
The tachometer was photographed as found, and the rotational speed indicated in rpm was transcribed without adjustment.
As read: 925 rpm
